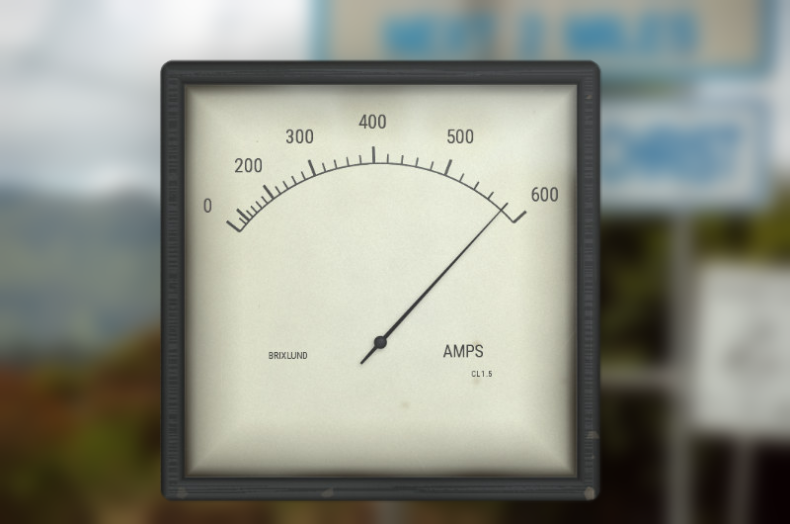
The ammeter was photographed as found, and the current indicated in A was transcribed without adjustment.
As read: 580 A
